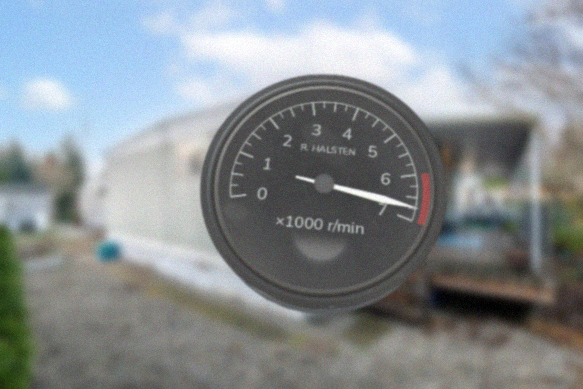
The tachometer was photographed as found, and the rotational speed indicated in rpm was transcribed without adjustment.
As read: 6750 rpm
